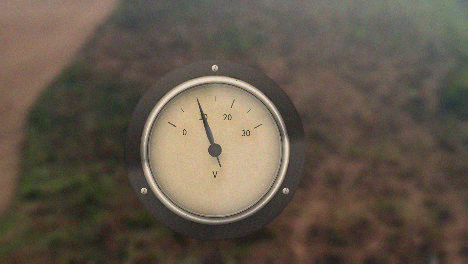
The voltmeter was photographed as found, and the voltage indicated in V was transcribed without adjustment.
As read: 10 V
